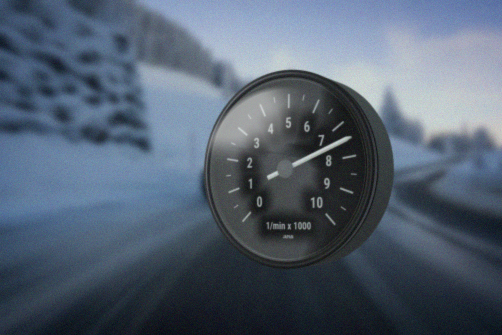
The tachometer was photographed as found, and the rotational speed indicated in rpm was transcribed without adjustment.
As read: 7500 rpm
